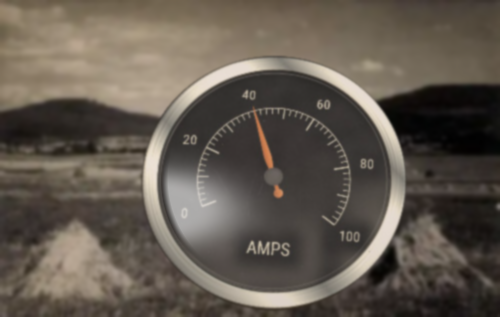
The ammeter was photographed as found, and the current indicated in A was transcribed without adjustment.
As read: 40 A
